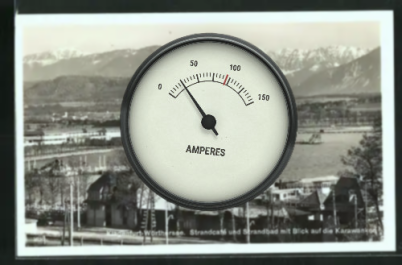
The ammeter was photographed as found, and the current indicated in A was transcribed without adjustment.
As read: 25 A
